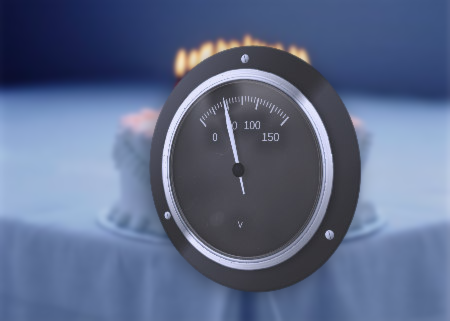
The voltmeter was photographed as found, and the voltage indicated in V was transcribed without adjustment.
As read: 50 V
